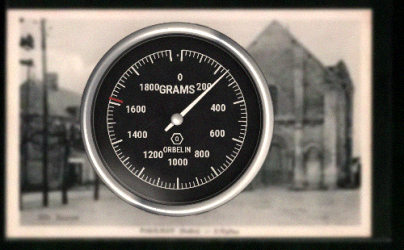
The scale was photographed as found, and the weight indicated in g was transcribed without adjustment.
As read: 240 g
